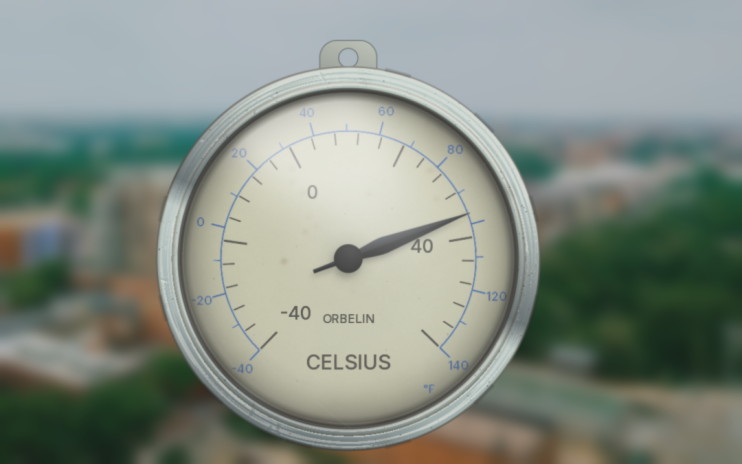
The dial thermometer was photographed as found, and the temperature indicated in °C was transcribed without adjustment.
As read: 36 °C
